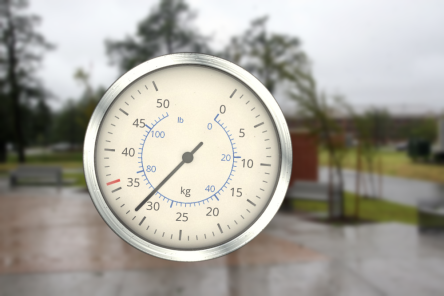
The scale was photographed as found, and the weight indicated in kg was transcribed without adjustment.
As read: 31.5 kg
